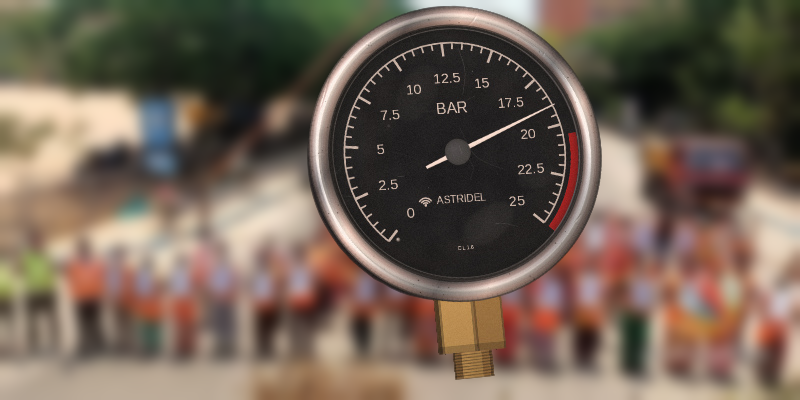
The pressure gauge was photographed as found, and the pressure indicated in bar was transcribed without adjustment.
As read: 19 bar
